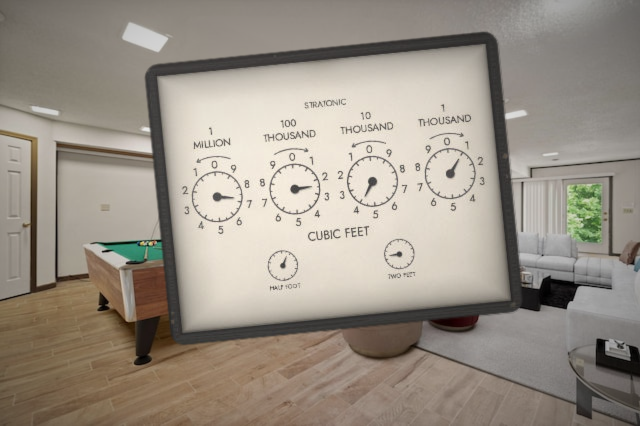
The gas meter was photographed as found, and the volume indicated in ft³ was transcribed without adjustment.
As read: 724100 ft³
